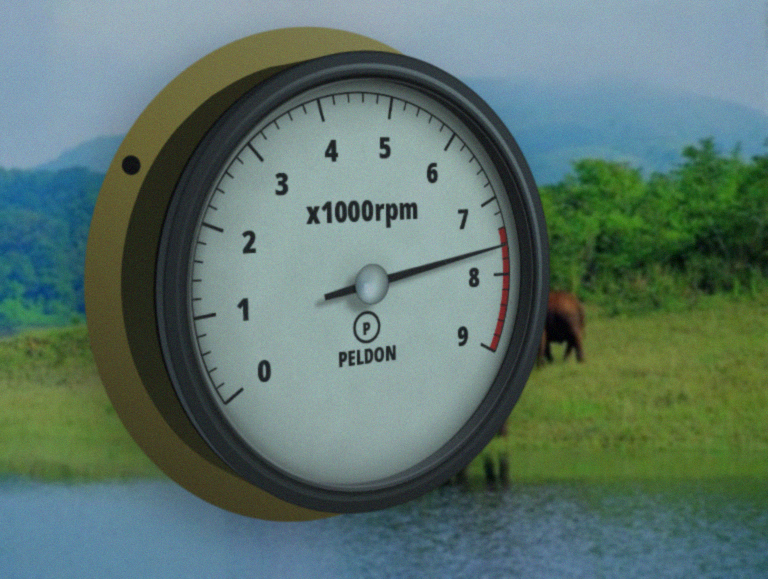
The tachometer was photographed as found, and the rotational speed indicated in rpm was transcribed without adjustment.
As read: 7600 rpm
